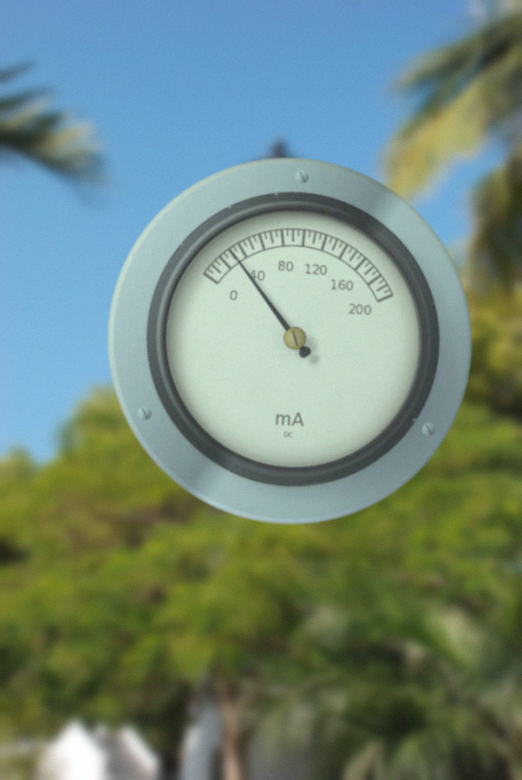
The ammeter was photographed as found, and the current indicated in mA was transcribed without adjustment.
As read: 30 mA
